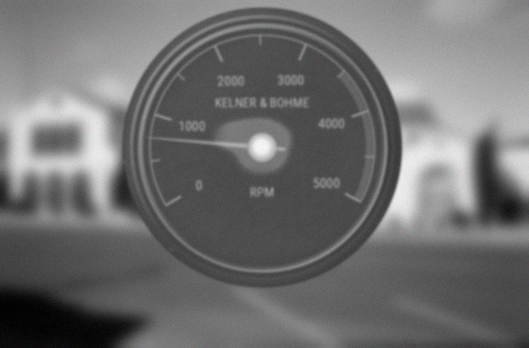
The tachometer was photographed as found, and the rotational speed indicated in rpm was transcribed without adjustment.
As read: 750 rpm
